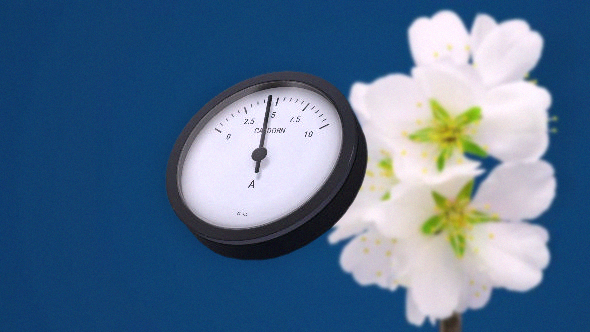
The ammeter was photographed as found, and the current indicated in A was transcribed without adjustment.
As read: 4.5 A
